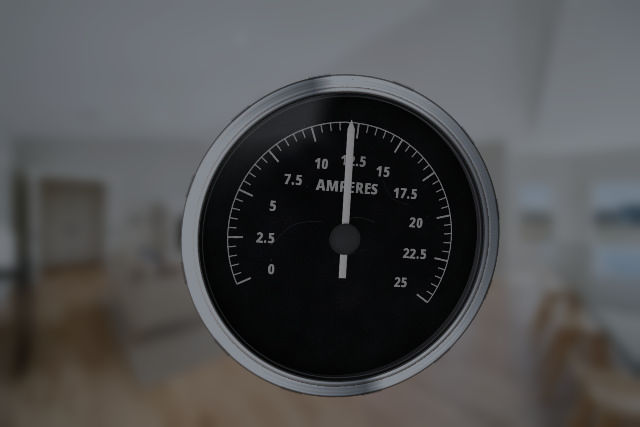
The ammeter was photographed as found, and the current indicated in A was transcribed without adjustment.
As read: 12 A
